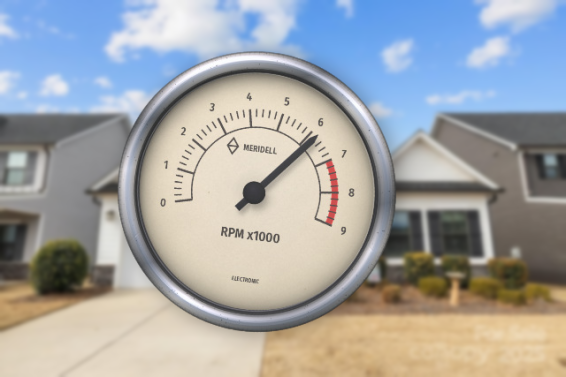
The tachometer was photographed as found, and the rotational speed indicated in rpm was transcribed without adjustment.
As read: 6200 rpm
